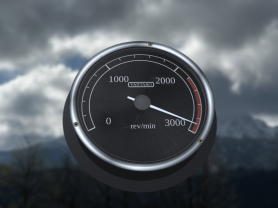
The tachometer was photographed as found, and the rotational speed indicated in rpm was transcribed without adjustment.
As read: 2900 rpm
